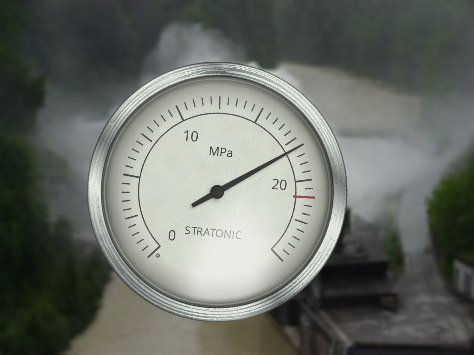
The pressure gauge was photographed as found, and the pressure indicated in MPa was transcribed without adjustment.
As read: 18 MPa
